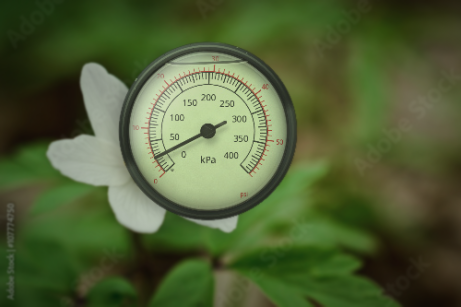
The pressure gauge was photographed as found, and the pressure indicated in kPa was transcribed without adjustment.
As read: 25 kPa
